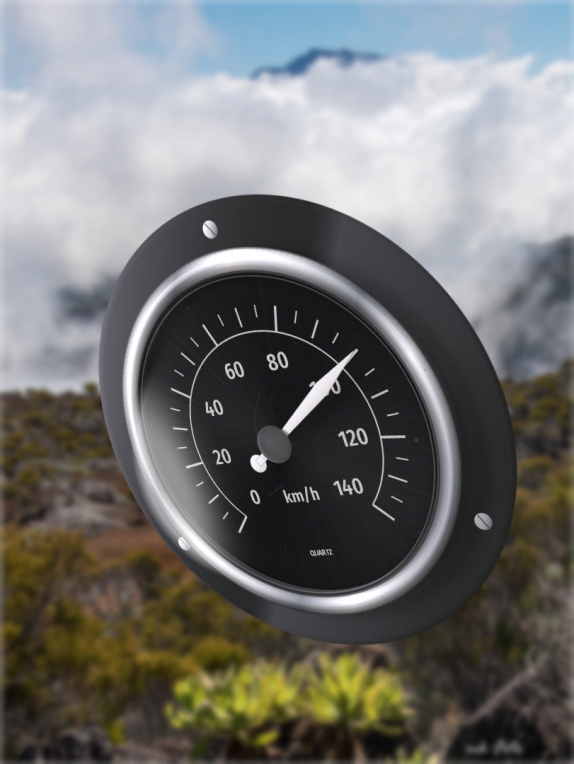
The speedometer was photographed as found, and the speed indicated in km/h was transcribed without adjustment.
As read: 100 km/h
